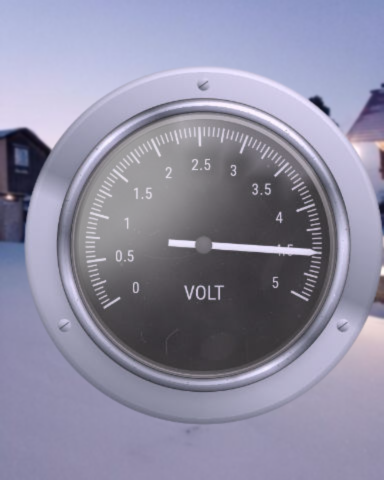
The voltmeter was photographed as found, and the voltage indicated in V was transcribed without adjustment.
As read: 4.5 V
